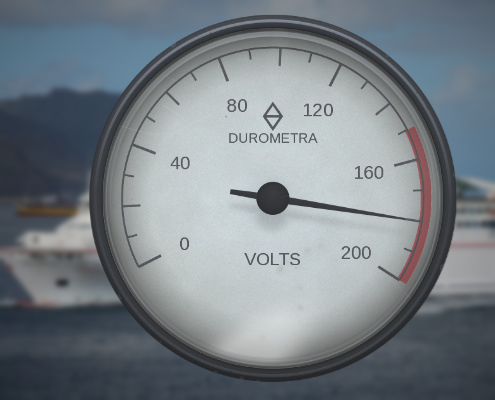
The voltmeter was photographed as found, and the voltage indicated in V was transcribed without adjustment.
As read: 180 V
